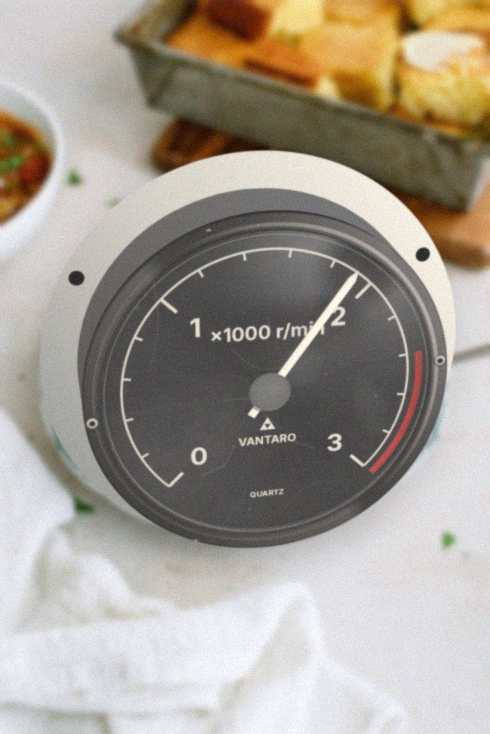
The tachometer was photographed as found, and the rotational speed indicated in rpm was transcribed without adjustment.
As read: 1900 rpm
